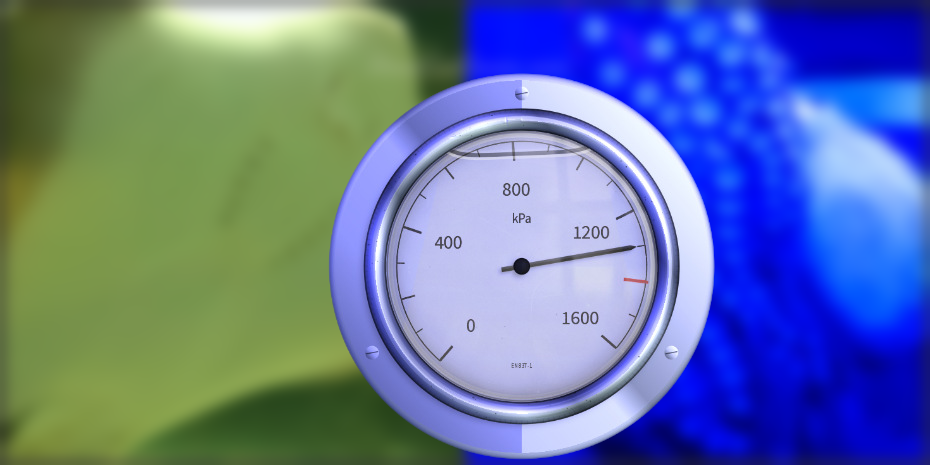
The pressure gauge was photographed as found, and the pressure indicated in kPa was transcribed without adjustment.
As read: 1300 kPa
